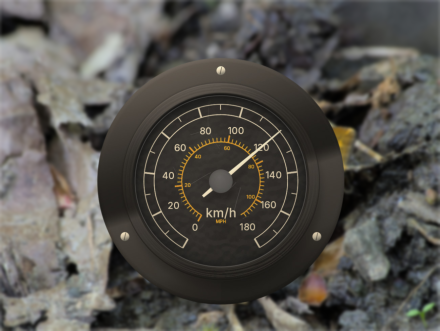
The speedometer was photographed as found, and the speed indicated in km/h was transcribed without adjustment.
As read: 120 km/h
